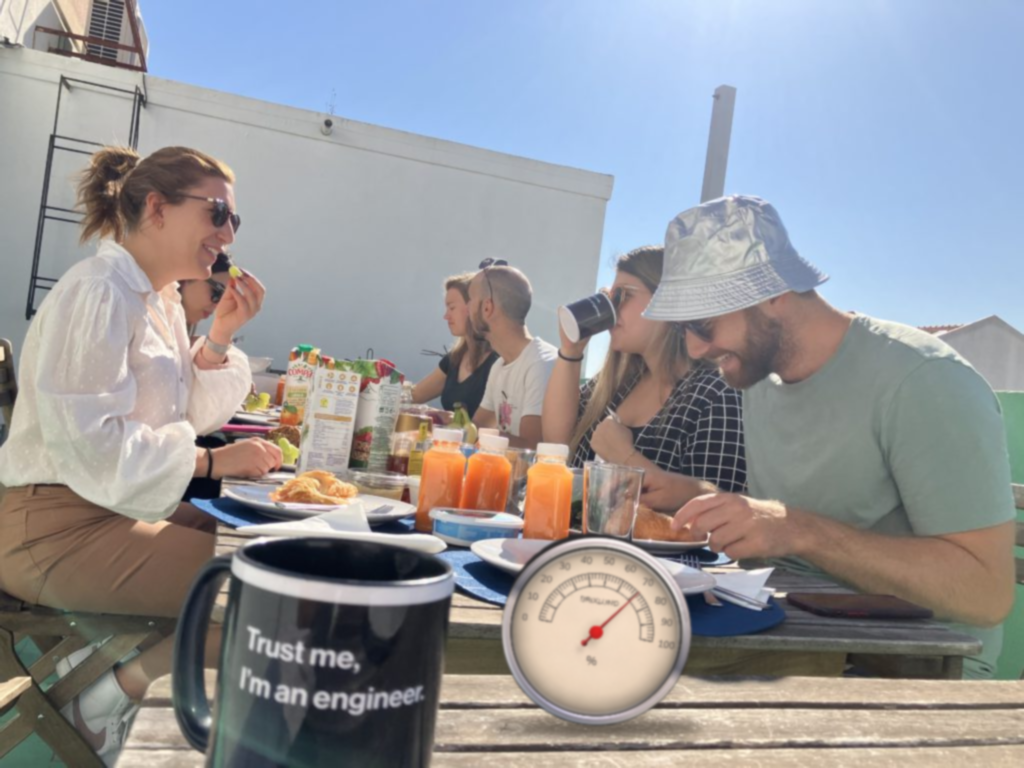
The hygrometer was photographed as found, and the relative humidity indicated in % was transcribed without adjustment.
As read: 70 %
